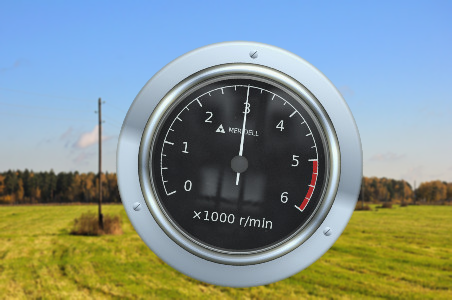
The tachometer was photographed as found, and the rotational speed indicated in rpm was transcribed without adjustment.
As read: 3000 rpm
